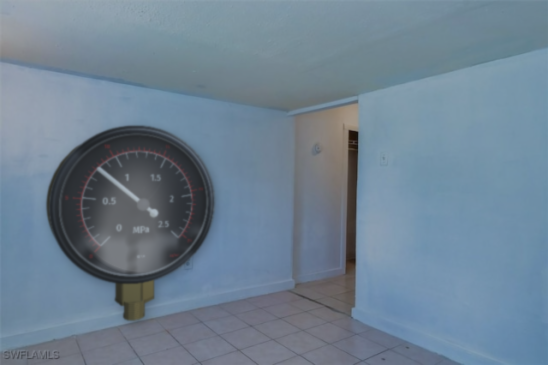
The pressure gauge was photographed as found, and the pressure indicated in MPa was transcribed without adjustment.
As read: 0.8 MPa
